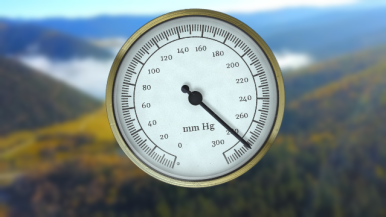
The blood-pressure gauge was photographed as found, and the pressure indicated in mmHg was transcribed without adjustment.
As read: 280 mmHg
